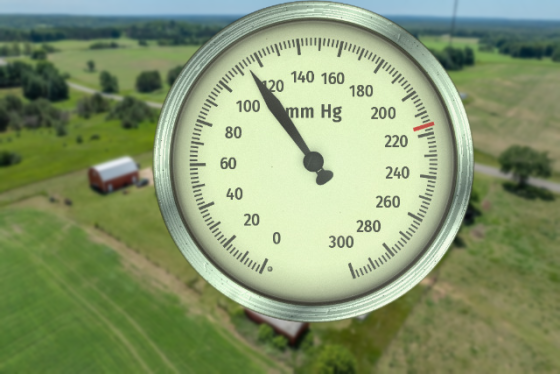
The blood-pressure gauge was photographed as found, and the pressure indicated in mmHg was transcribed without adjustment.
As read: 114 mmHg
